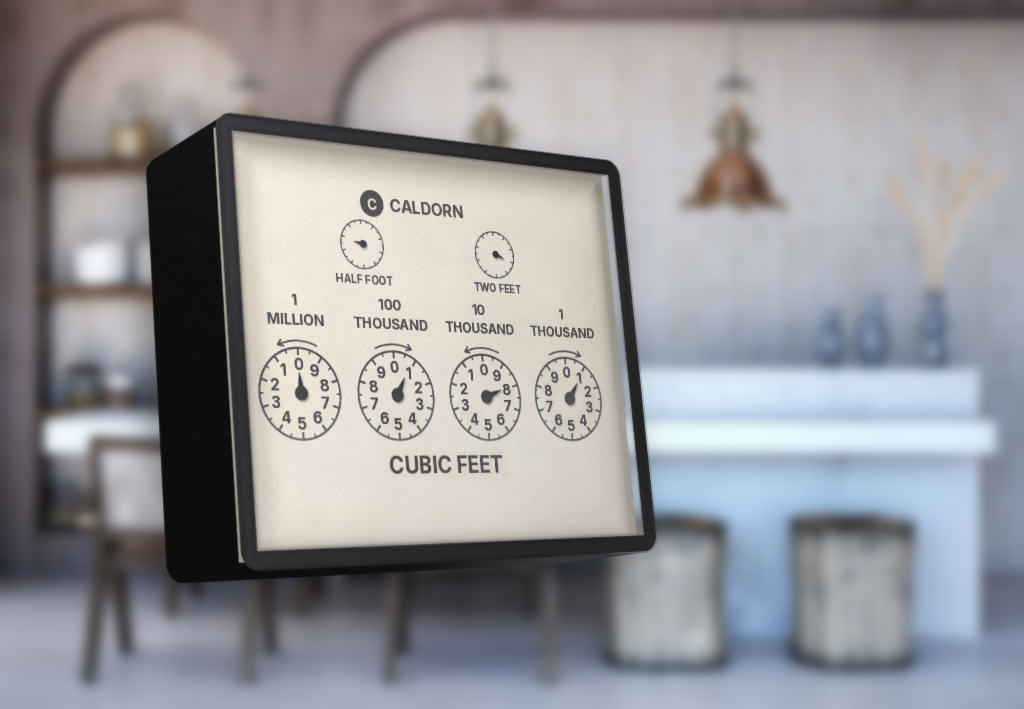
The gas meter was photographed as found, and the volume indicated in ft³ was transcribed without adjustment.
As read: 8100 ft³
